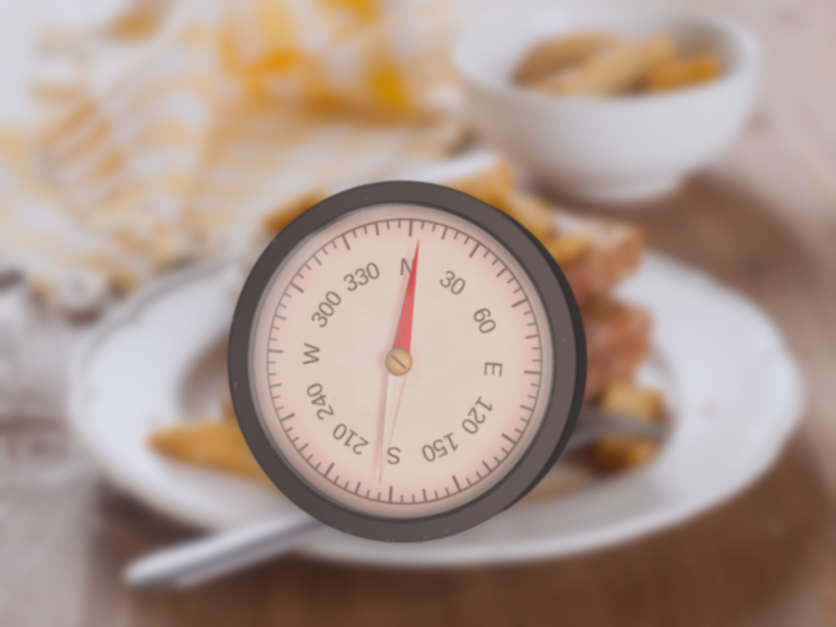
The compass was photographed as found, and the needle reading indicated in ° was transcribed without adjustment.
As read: 5 °
